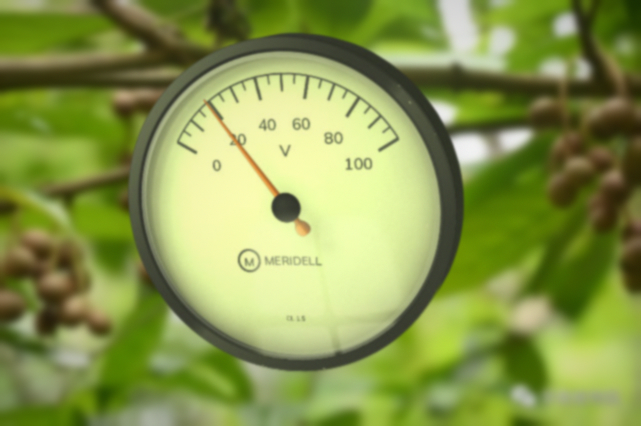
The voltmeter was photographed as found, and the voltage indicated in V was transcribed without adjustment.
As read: 20 V
